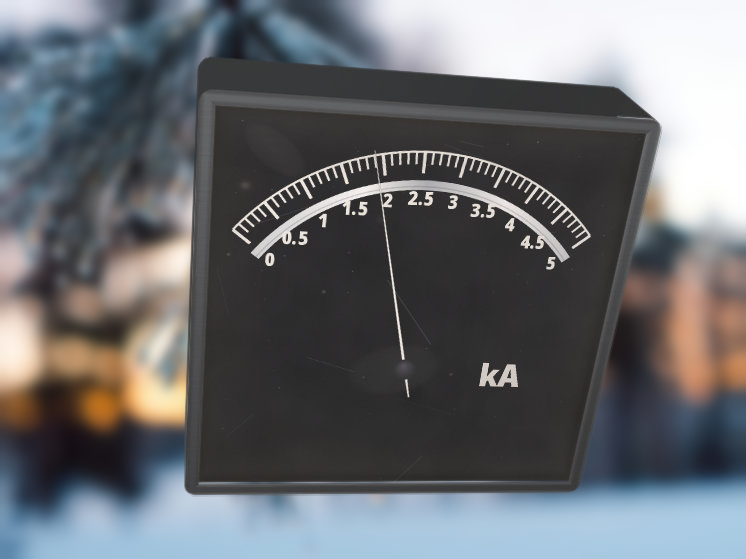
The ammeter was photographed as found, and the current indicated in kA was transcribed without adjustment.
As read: 1.9 kA
